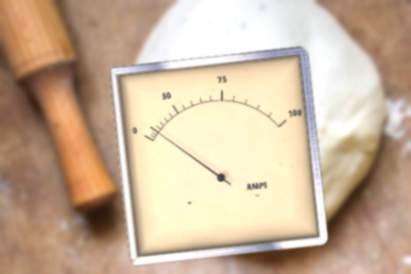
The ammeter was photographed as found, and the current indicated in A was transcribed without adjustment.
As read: 25 A
